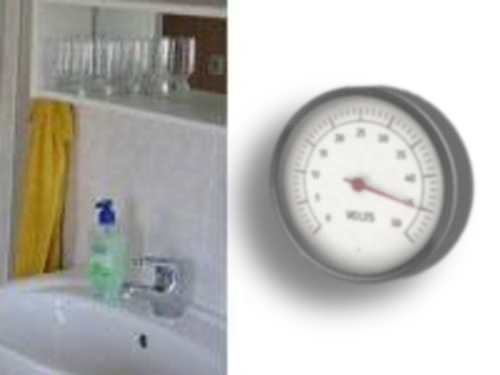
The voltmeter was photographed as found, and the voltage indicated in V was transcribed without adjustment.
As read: 45 V
